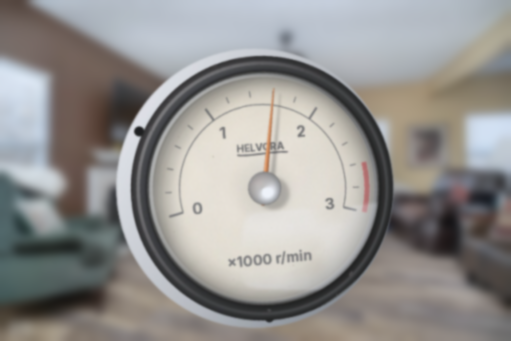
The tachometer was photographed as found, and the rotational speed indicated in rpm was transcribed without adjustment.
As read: 1600 rpm
